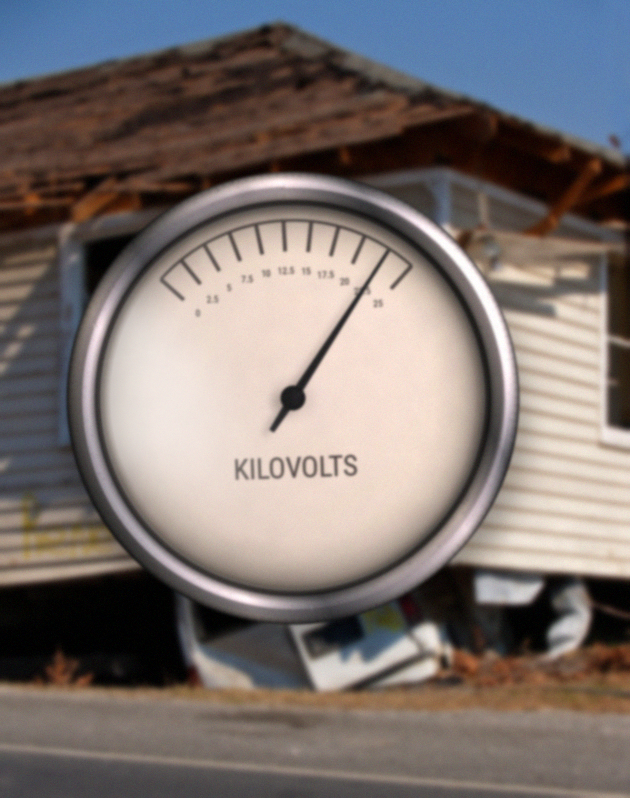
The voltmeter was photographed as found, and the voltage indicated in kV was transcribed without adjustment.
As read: 22.5 kV
